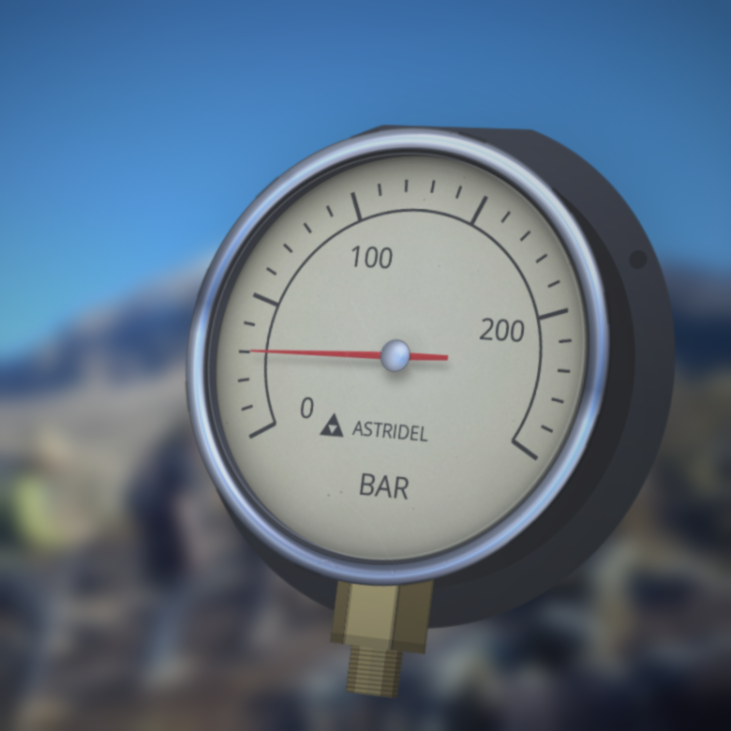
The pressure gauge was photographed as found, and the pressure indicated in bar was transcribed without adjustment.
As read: 30 bar
